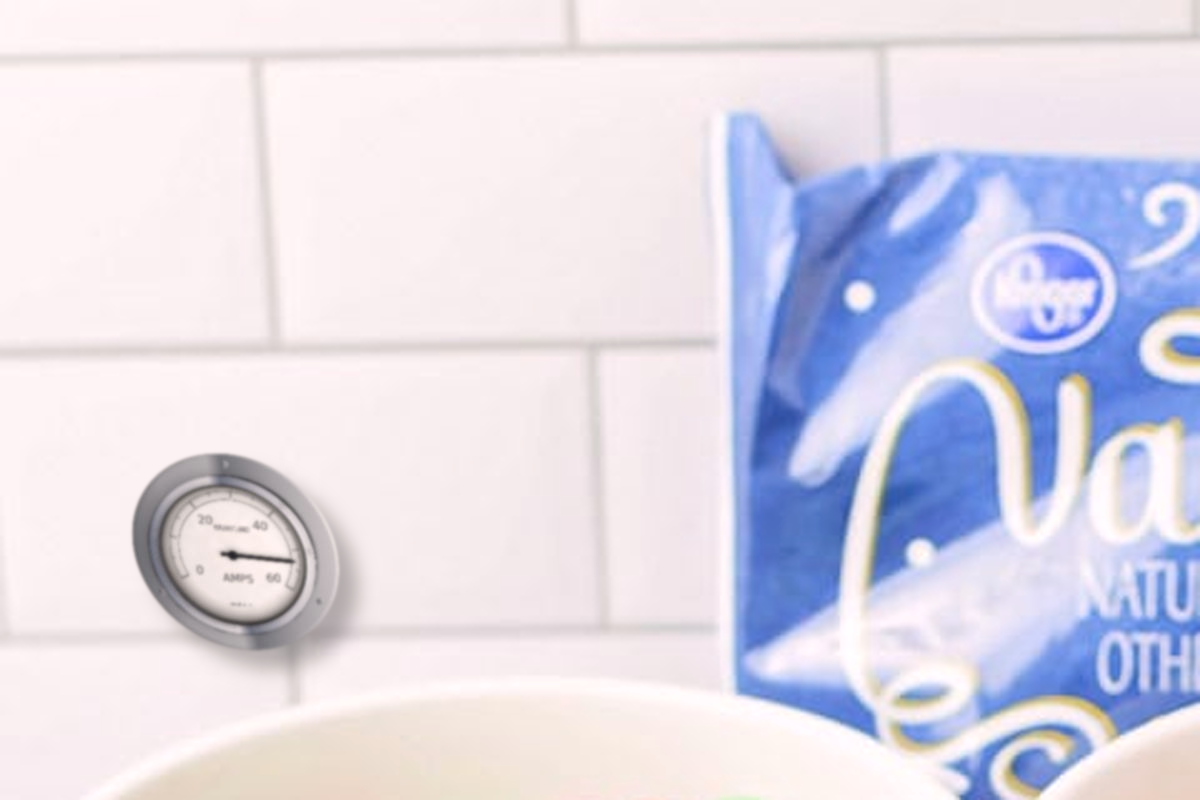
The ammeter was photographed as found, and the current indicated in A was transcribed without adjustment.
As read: 52.5 A
